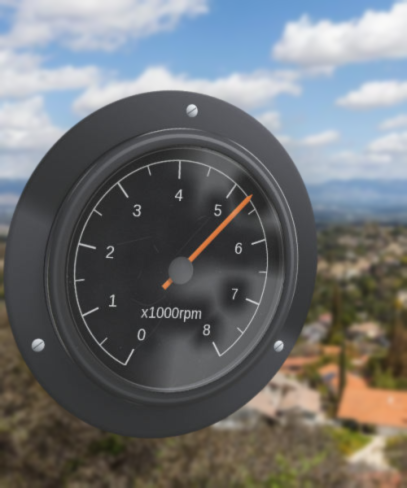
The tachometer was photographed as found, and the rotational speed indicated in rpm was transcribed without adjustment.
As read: 5250 rpm
